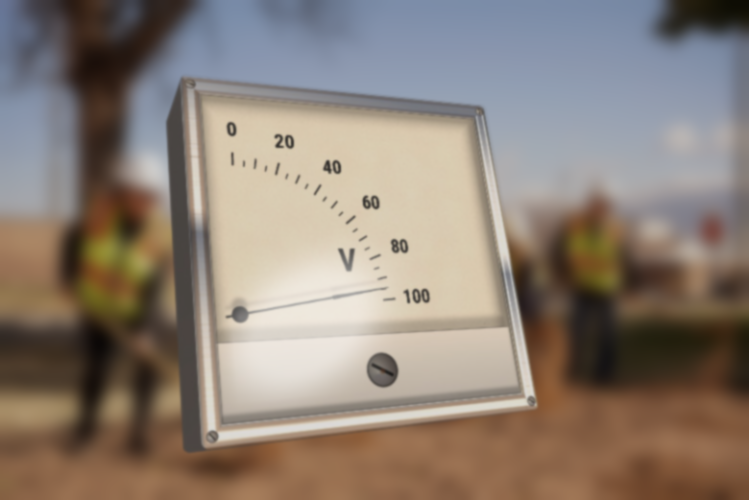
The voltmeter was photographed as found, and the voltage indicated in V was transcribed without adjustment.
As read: 95 V
